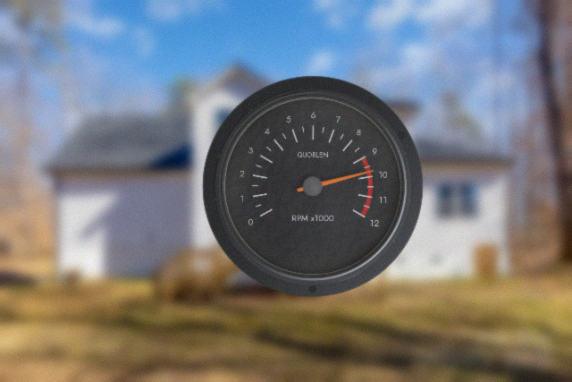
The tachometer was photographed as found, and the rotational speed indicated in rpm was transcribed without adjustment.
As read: 9750 rpm
